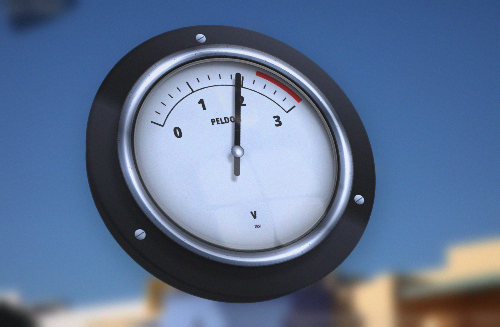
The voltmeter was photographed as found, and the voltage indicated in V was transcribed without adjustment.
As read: 1.9 V
